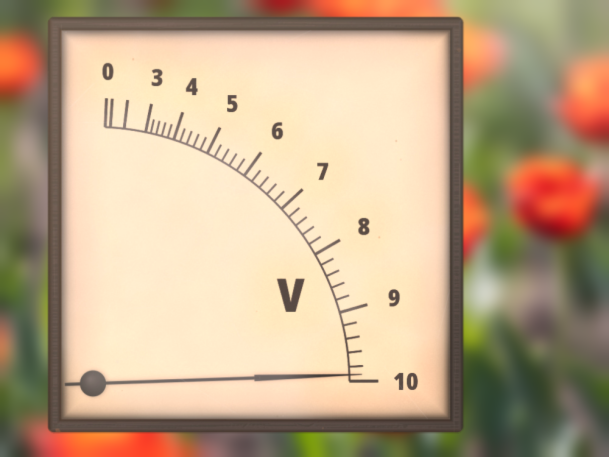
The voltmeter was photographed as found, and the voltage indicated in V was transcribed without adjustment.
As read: 9.9 V
